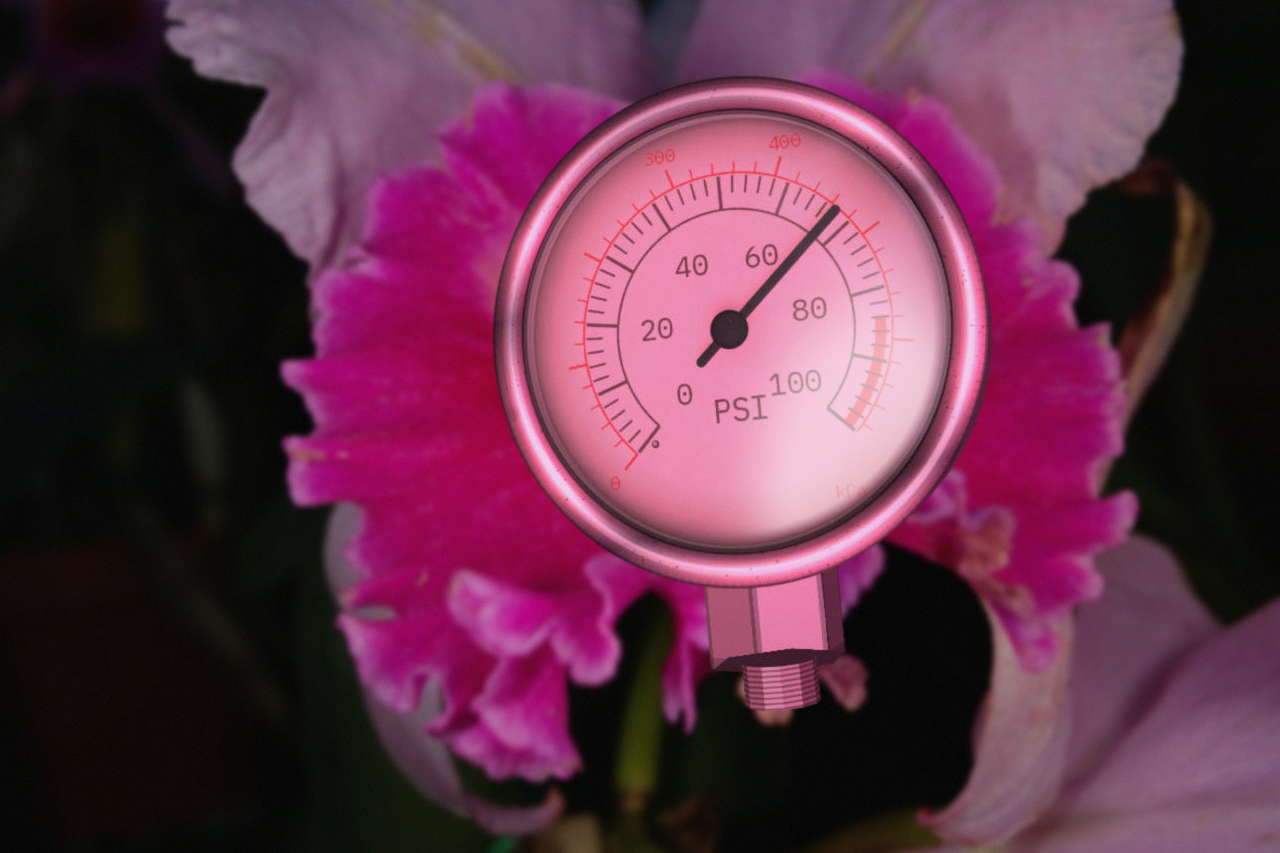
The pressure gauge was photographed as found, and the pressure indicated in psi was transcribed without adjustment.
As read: 68 psi
